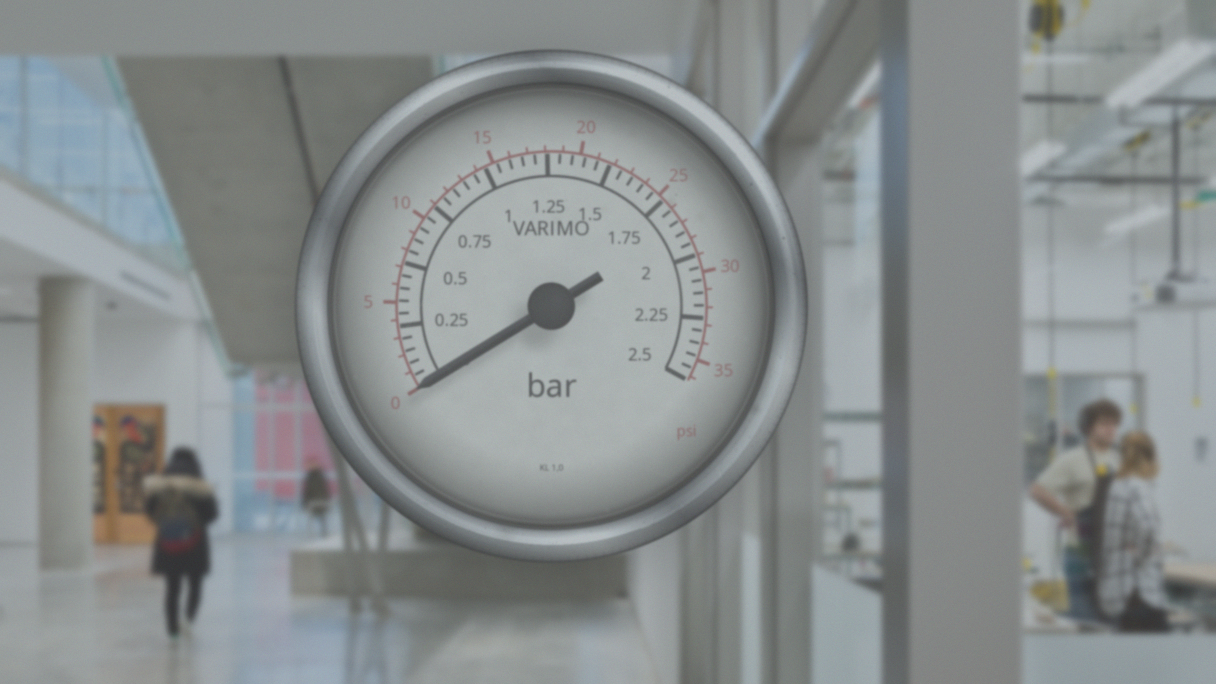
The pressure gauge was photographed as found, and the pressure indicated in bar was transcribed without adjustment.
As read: 0 bar
